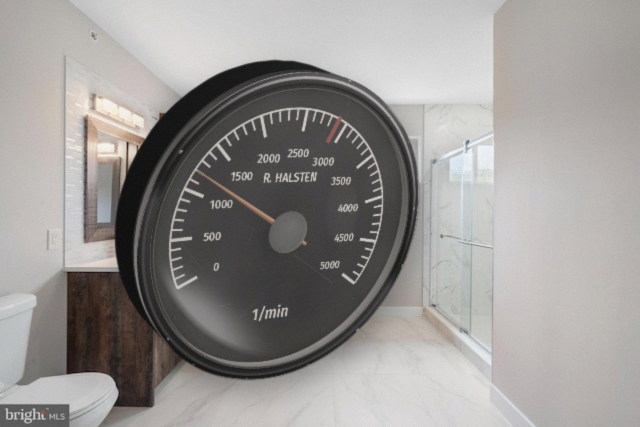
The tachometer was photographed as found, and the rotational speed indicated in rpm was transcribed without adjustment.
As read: 1200 rpm
